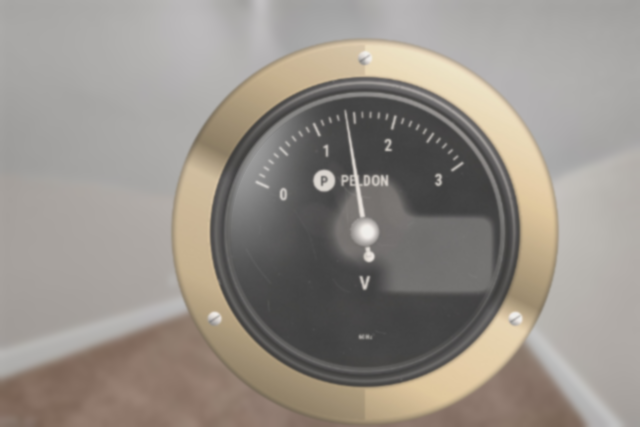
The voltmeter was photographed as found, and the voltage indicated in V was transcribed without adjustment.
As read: 1.4 V
